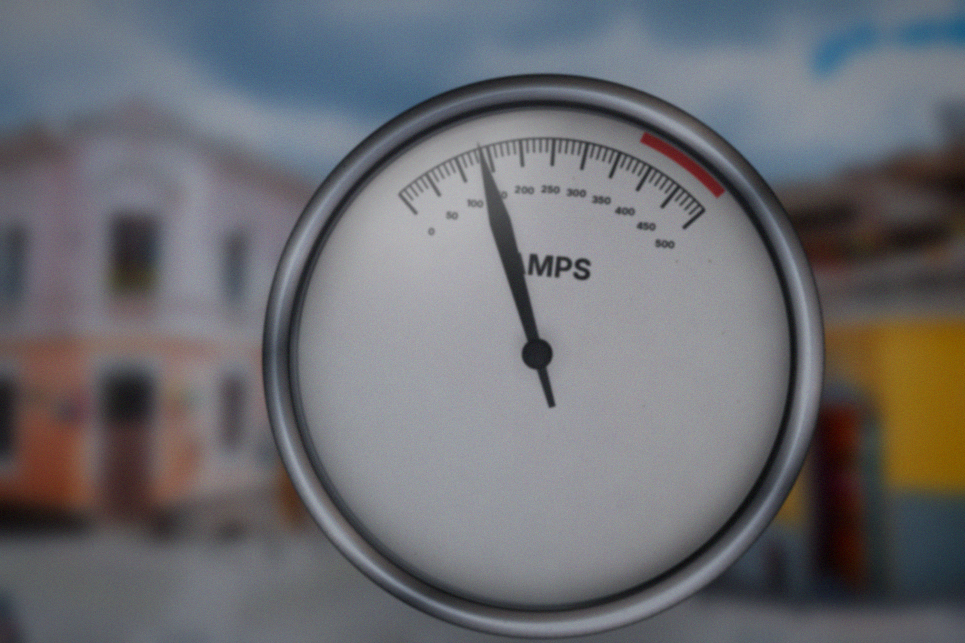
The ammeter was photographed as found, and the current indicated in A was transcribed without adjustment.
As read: 140 A
